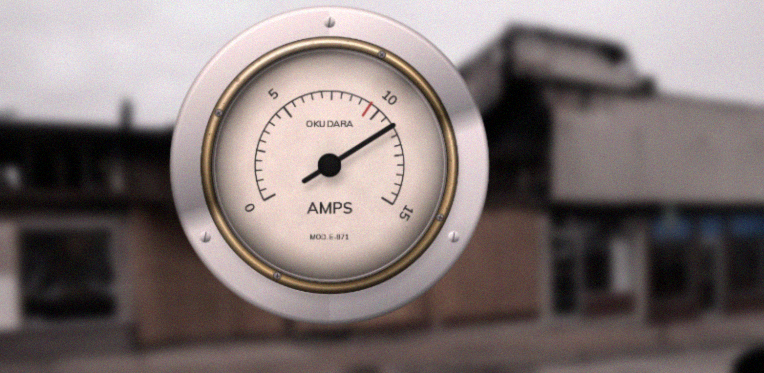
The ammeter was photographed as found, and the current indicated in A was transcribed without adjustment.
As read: 11 A
